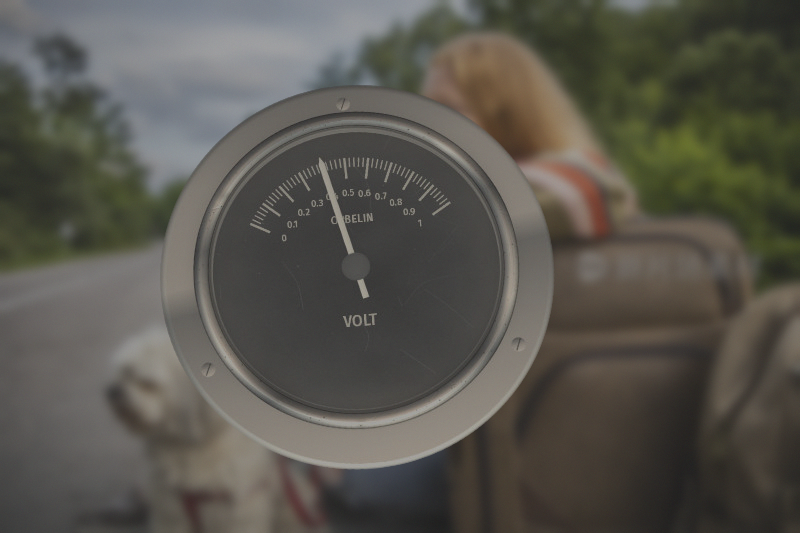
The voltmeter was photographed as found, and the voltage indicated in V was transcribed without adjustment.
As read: 0.4 V
